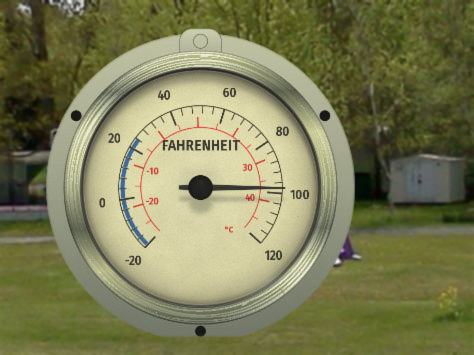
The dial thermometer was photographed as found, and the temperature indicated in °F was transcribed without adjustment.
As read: 98 °F
